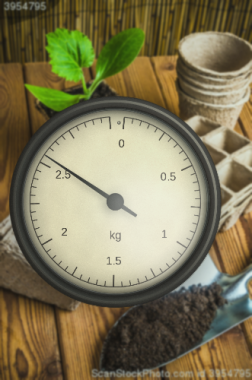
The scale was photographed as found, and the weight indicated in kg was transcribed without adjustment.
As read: 2.55 kg
